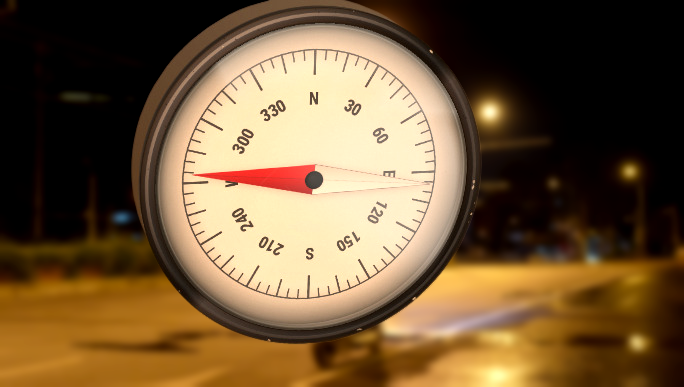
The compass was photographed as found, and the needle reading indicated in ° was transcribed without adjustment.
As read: 275 °
